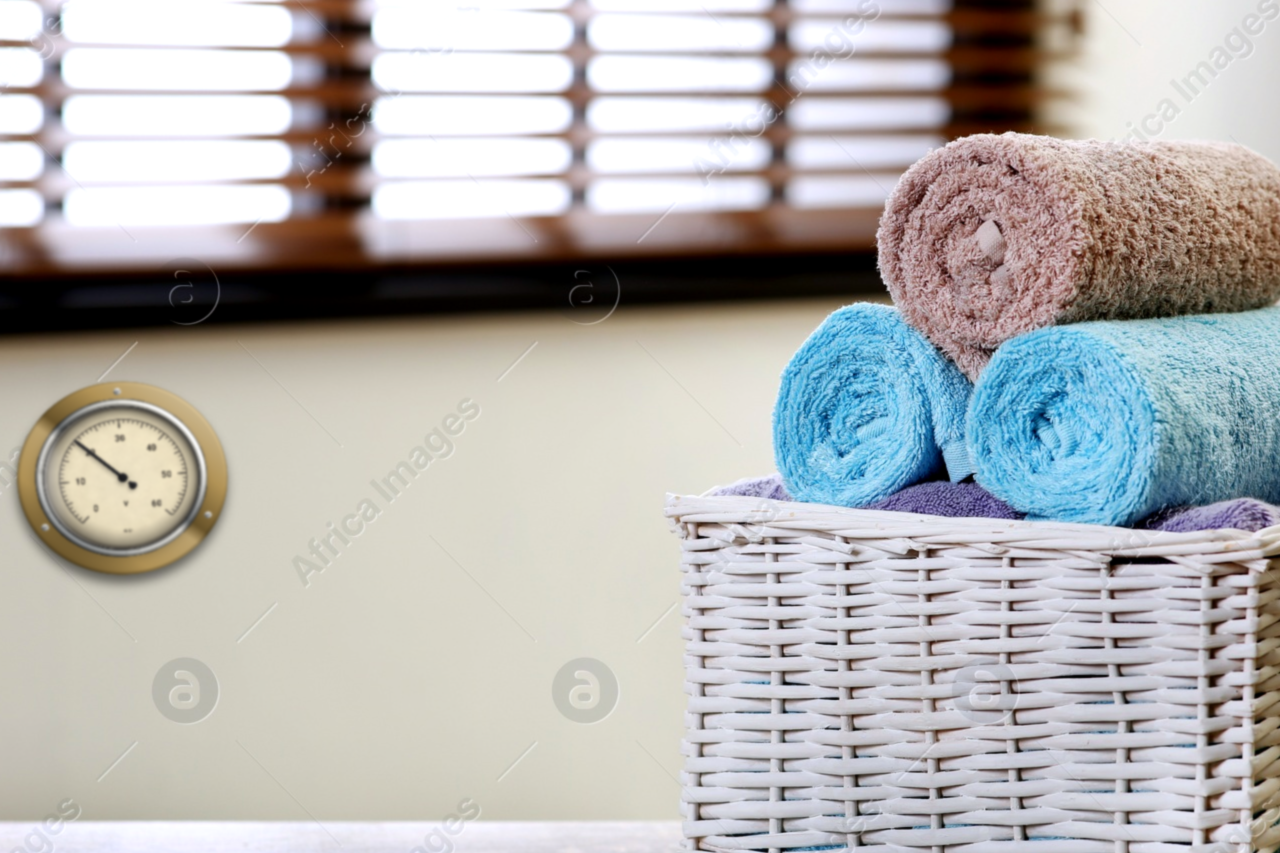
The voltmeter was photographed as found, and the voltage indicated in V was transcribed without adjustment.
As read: 20 V
